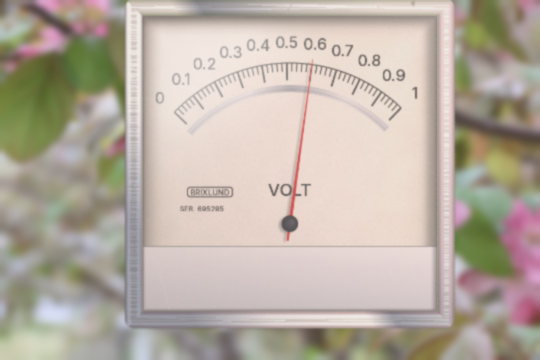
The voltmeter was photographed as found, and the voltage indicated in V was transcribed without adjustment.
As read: 0.6 V
